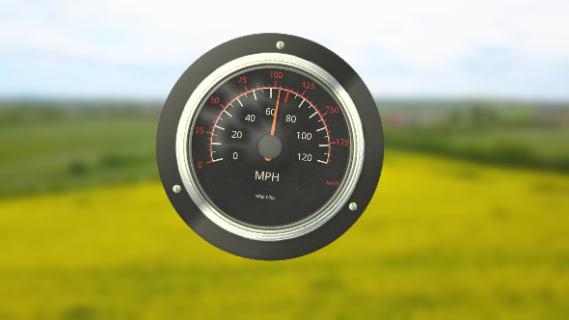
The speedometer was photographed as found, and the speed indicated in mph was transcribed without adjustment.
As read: 65 mph
